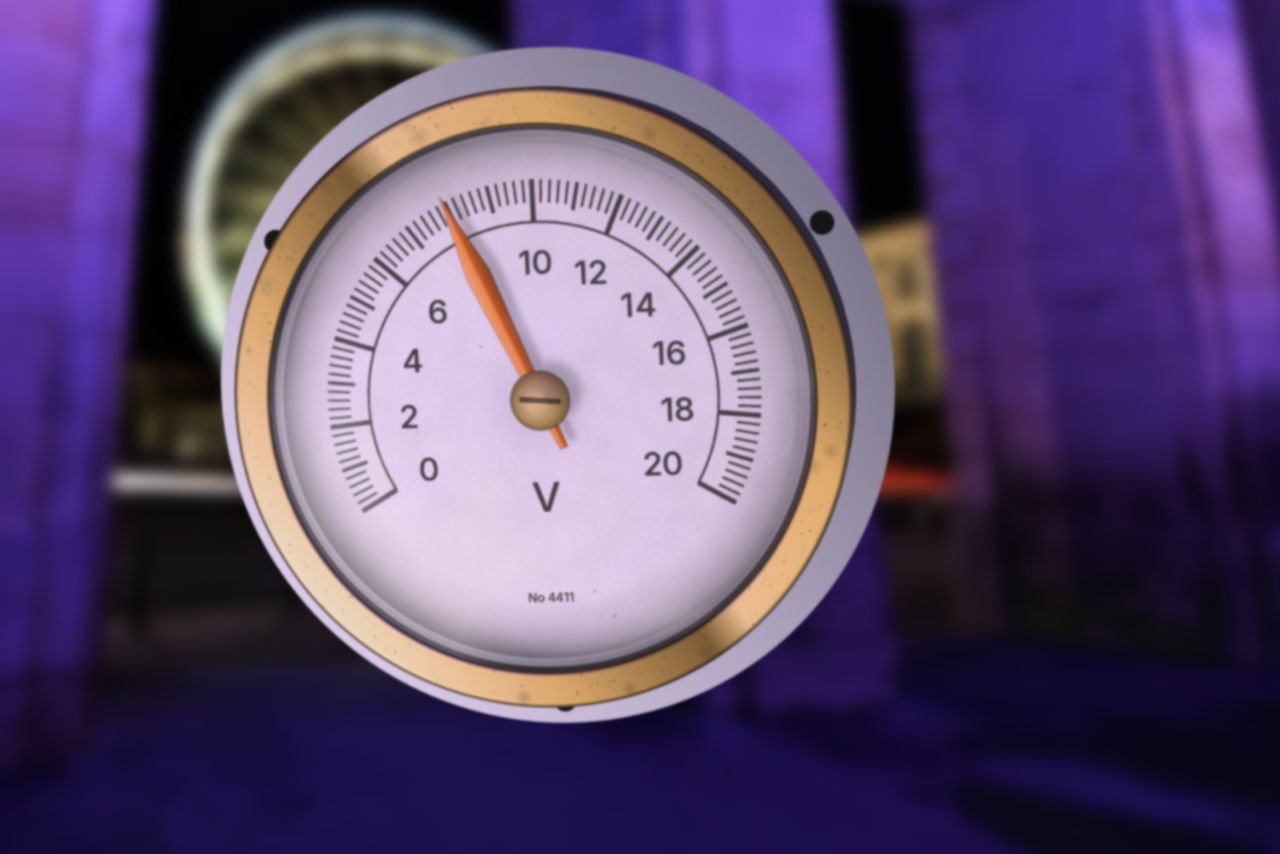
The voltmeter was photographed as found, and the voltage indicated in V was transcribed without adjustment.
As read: 8 V
